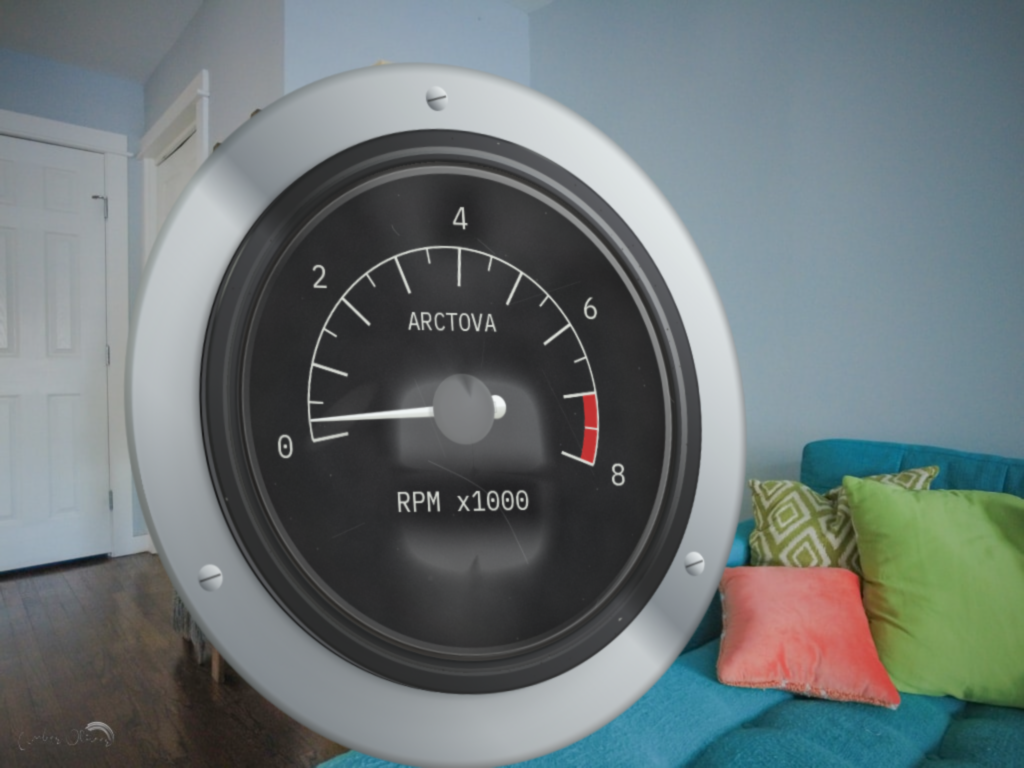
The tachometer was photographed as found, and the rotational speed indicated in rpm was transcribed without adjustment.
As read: 250 rpm
